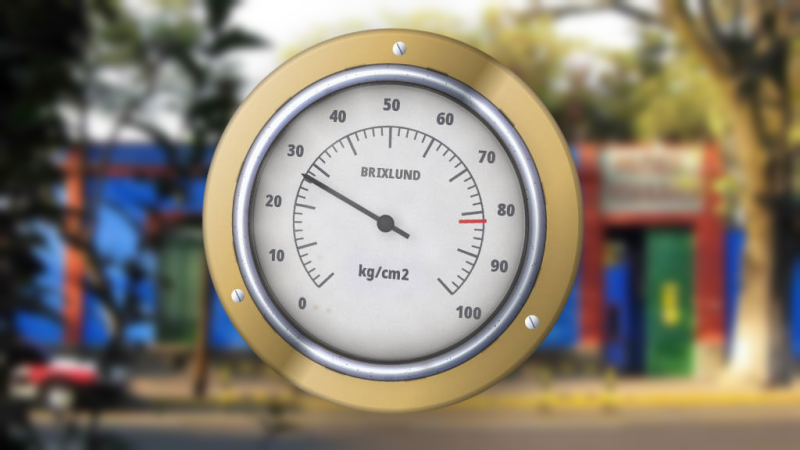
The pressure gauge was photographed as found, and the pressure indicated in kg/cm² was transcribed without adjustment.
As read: 27 kg/cm²
